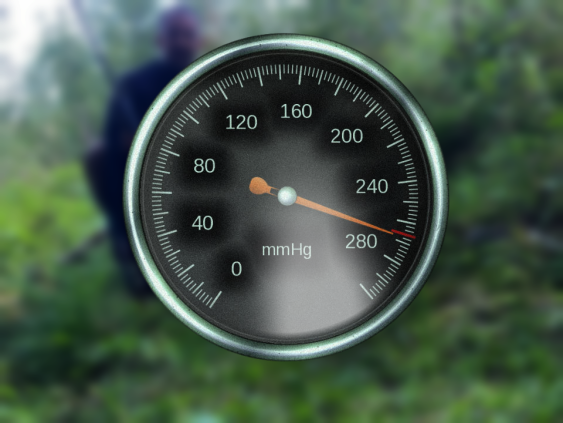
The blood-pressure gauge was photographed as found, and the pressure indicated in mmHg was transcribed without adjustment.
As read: 268 mmHg
